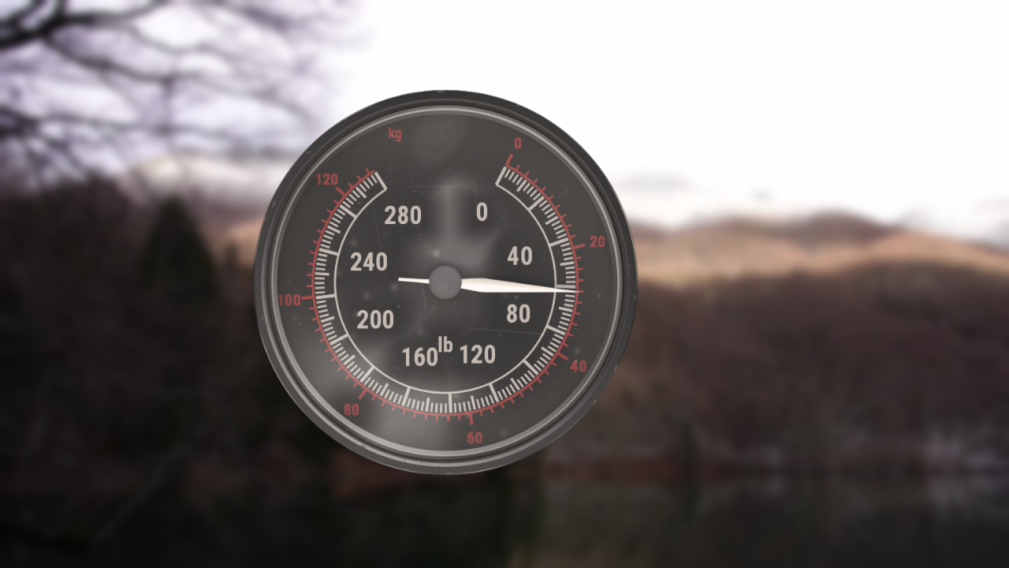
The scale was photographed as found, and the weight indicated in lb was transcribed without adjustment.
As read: 62 lb
